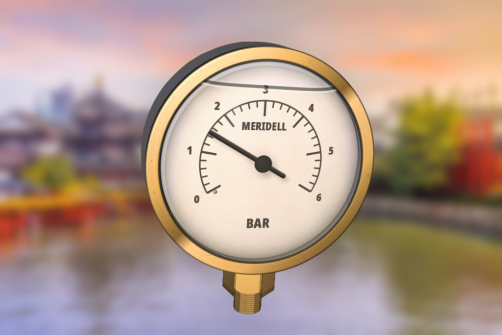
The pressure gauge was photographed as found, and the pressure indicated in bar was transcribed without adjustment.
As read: 1.5 bar
